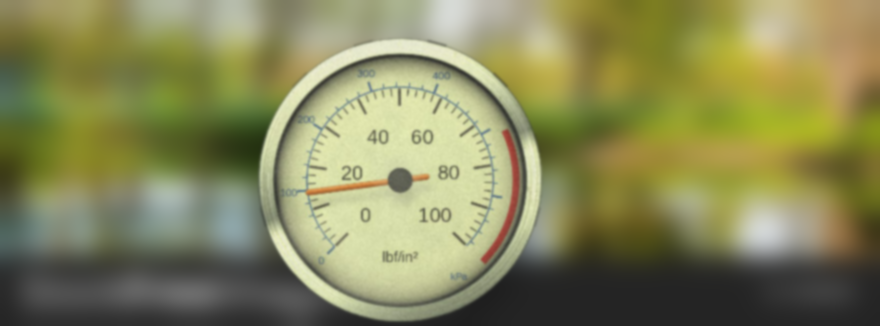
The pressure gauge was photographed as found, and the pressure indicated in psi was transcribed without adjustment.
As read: 14 psi
